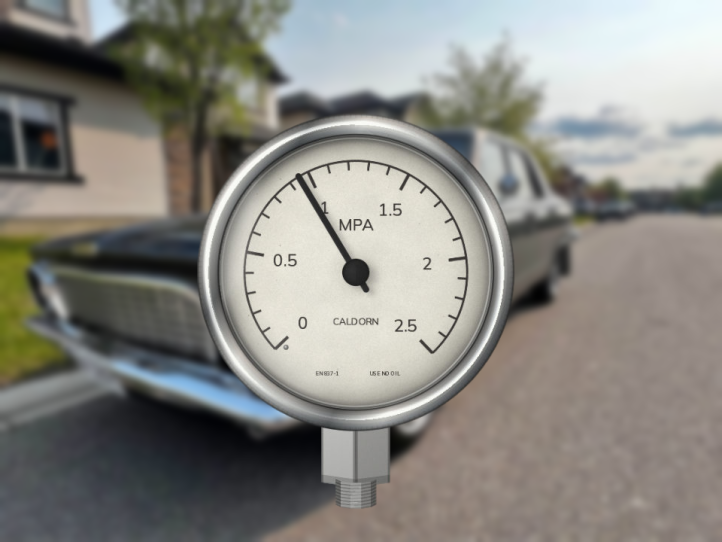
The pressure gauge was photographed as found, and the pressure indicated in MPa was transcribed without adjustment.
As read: 0.95 MPa
